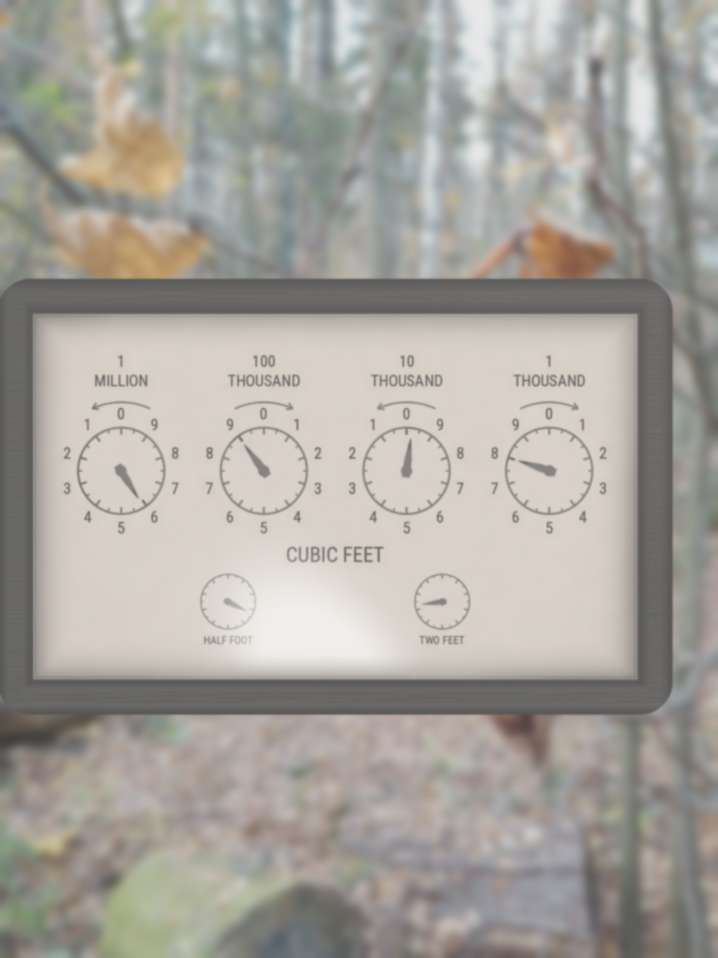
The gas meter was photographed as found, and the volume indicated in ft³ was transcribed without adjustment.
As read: 589800 ft³
